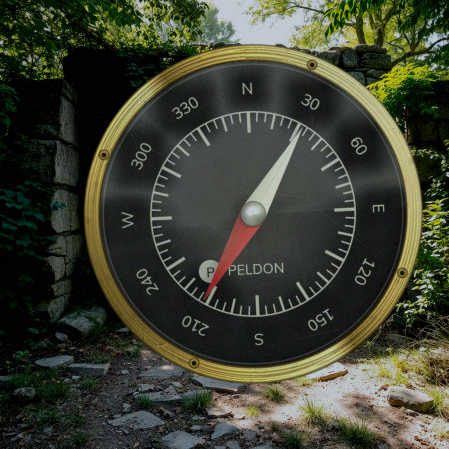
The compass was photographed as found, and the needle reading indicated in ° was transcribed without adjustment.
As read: 212.5 °
